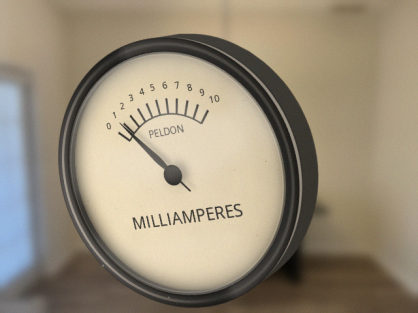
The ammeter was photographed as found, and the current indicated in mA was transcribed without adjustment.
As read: 1 mA
